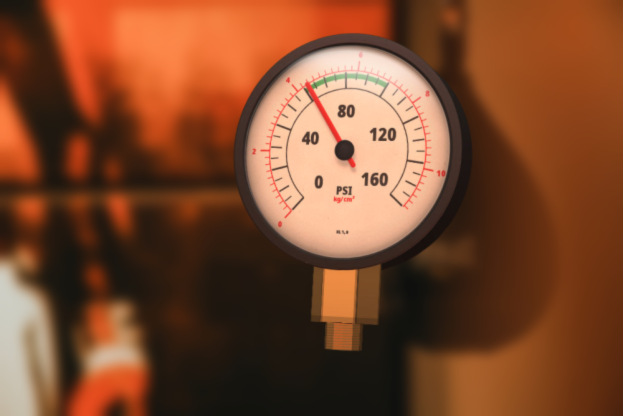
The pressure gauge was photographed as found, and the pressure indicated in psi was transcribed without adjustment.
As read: 62.5 psi
